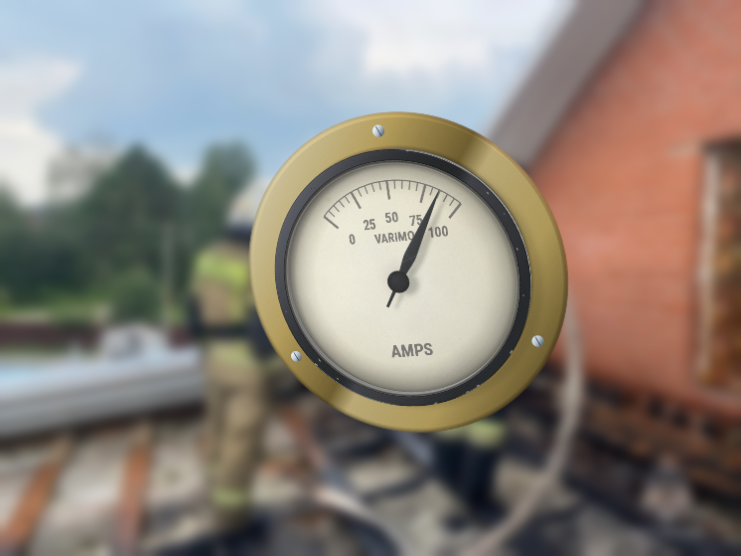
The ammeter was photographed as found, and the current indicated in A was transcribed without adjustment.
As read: 85 A
